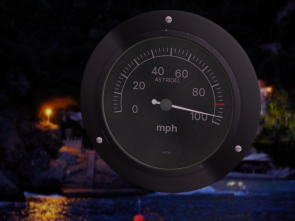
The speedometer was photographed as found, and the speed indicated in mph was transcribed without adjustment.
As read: 96 mph
